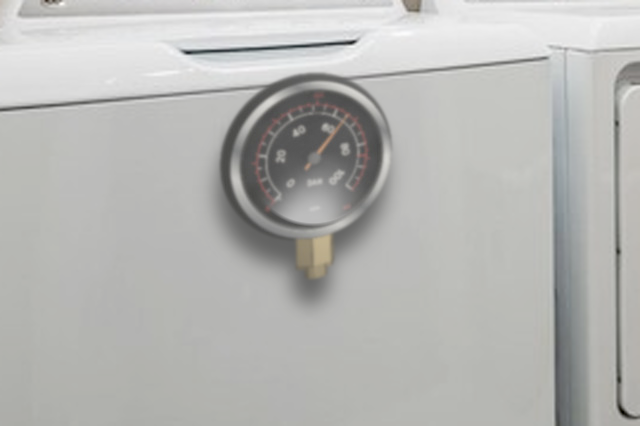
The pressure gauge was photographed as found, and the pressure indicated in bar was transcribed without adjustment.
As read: 65 bar
